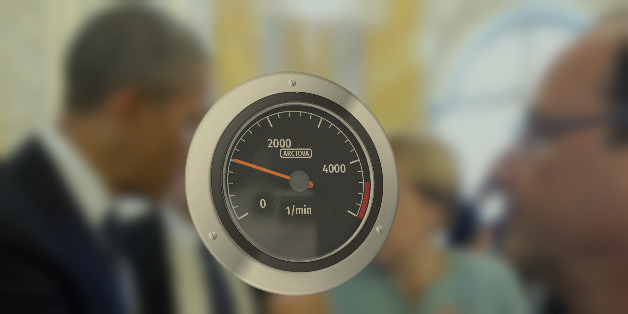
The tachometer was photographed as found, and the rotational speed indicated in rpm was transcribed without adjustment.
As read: 1000 rpm
